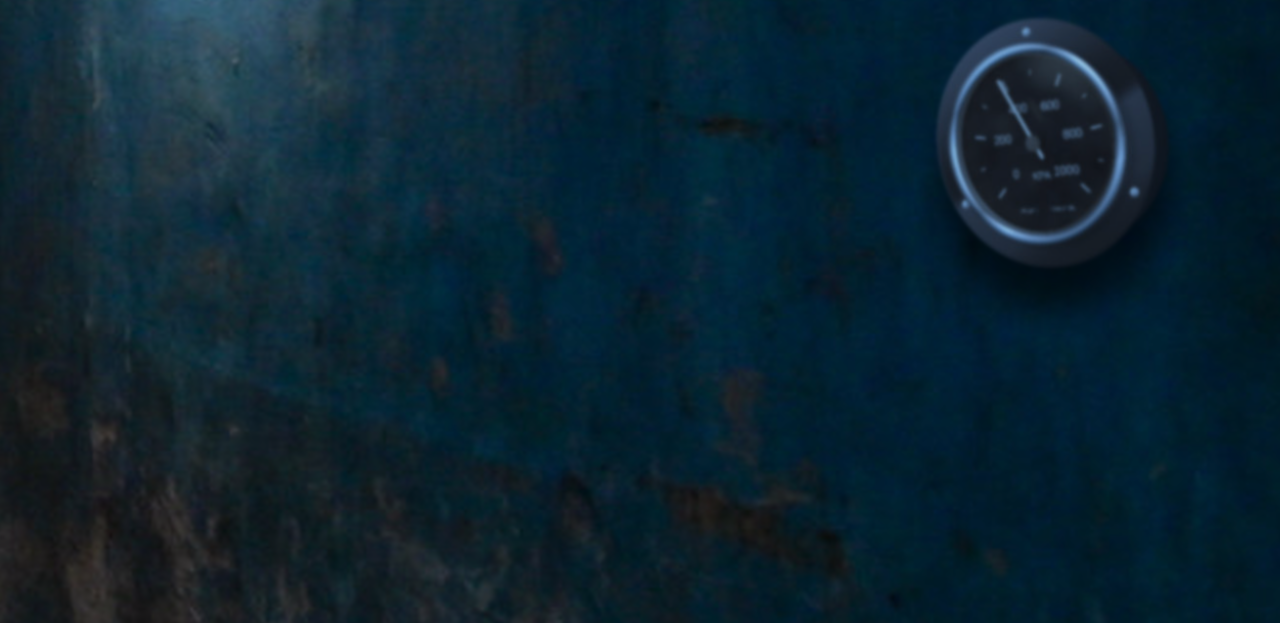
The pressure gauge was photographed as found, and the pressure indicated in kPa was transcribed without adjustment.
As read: 400 kPa
